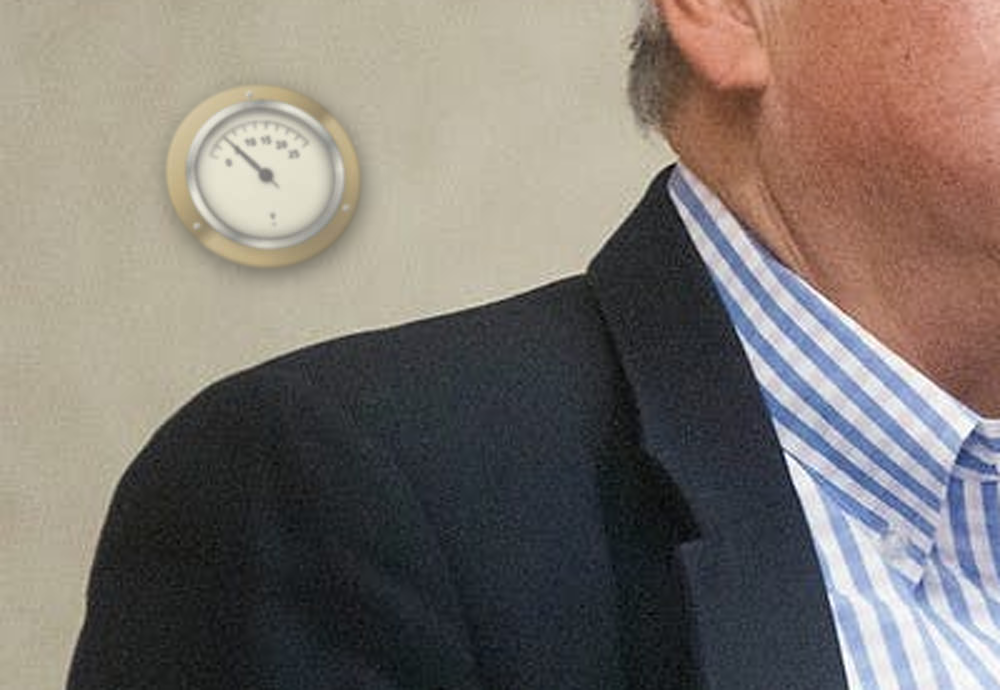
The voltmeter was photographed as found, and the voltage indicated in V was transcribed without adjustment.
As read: 5 V
